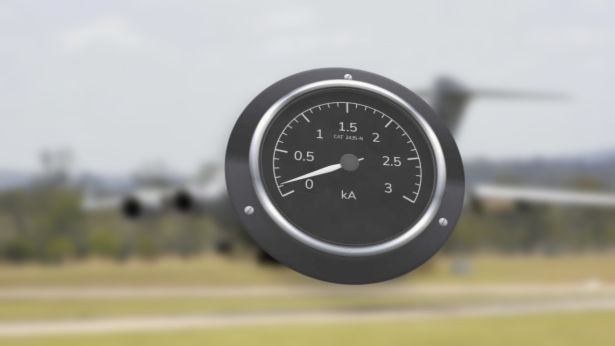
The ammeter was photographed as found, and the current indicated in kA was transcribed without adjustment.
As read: 0.1 kA
